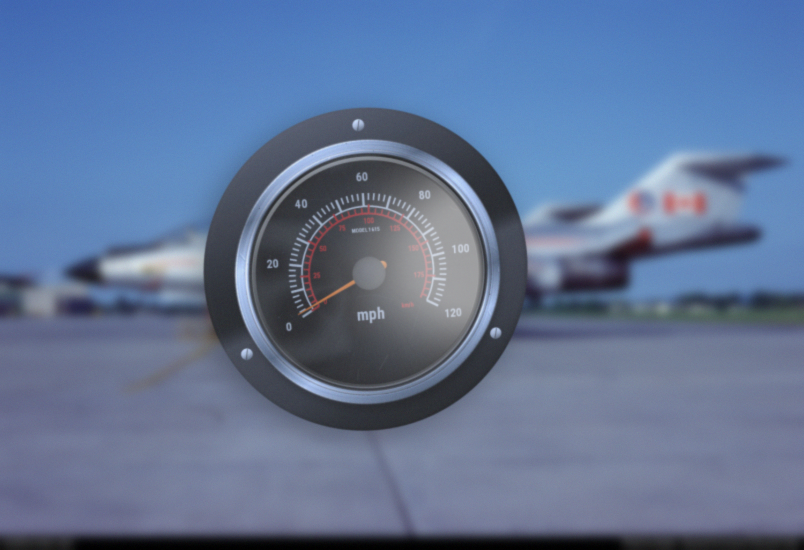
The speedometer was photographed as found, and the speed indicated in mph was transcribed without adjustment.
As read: 2 mph
